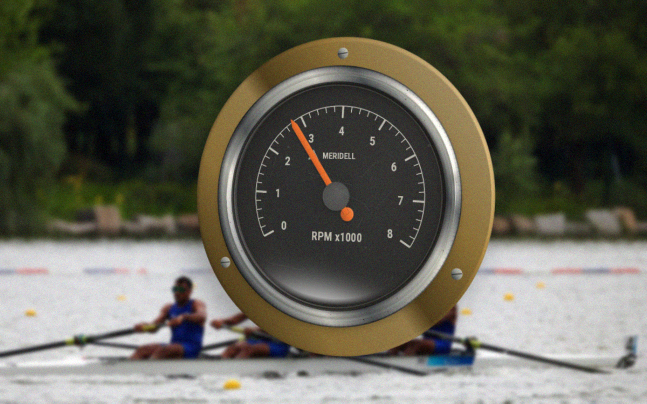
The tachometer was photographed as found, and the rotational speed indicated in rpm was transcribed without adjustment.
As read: 2800 rpm
